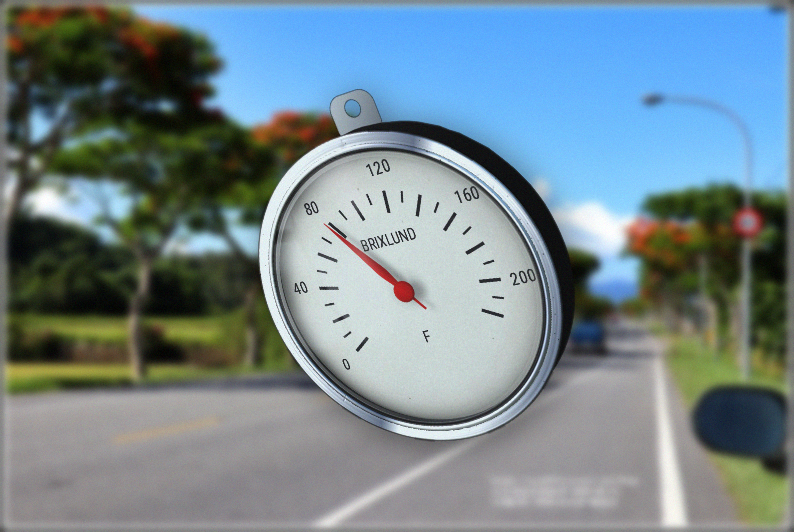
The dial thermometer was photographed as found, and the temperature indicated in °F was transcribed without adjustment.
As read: 80 °F
